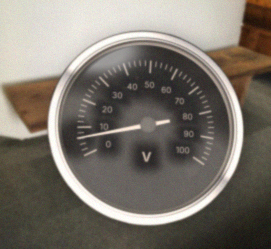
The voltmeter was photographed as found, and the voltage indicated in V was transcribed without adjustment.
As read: 6 V
